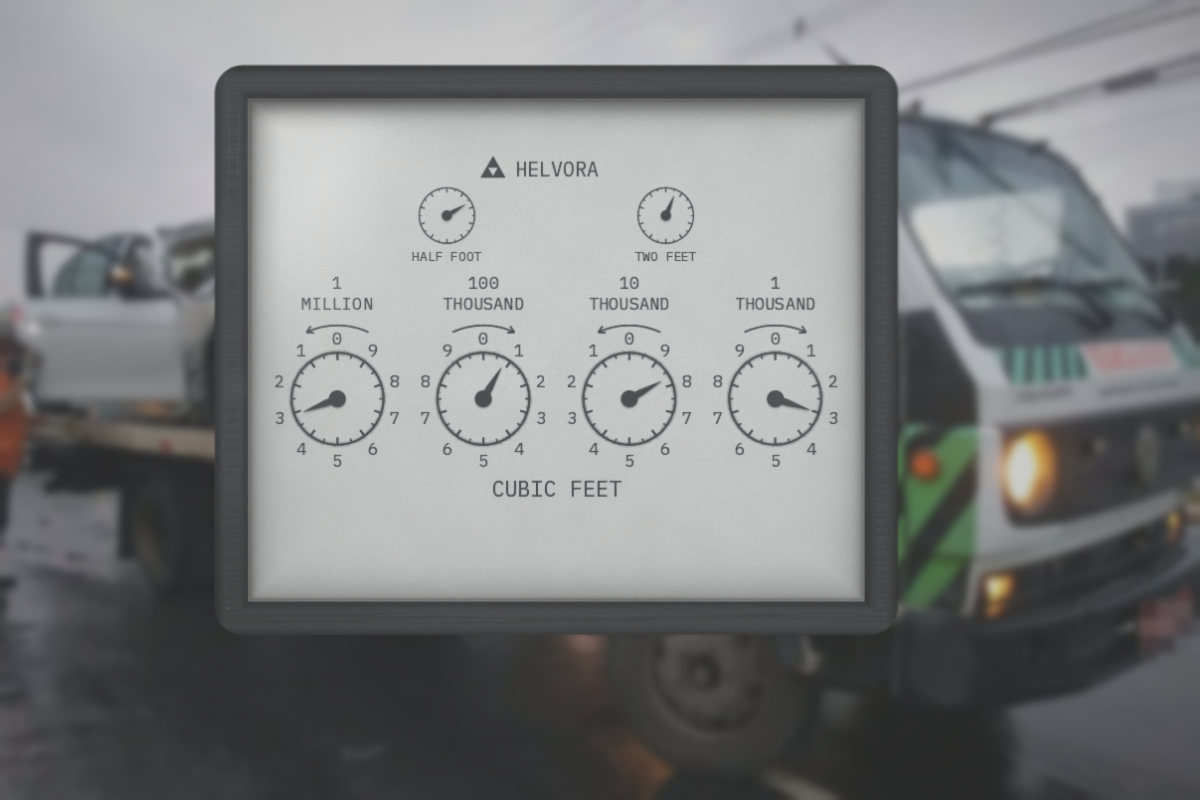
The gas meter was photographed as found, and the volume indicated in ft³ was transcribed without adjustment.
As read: 308300 ft³
